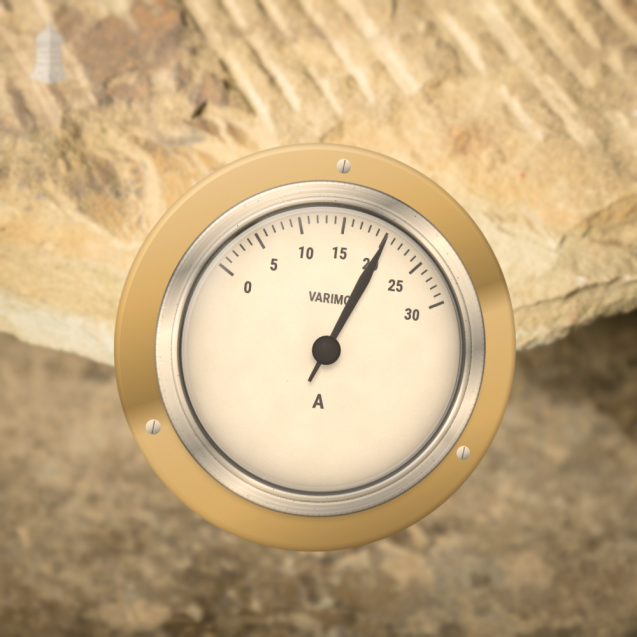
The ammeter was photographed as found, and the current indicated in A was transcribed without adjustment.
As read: 20 A
